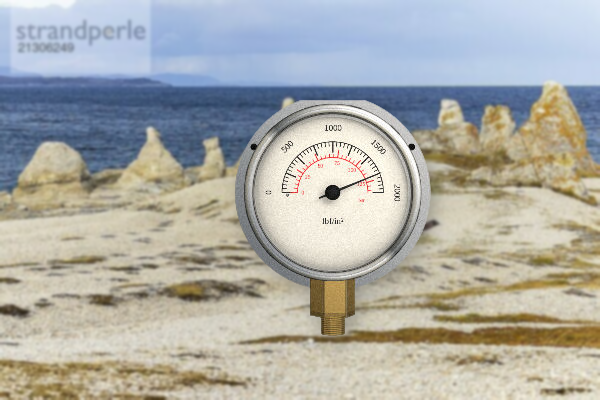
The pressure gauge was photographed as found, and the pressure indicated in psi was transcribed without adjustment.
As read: 1750 psi
